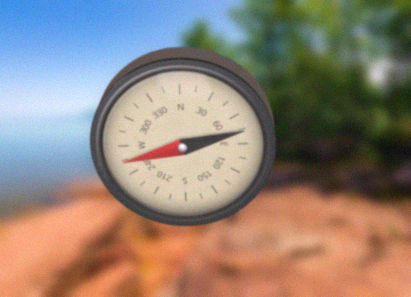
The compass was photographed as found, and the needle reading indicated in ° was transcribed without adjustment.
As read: 255 °
